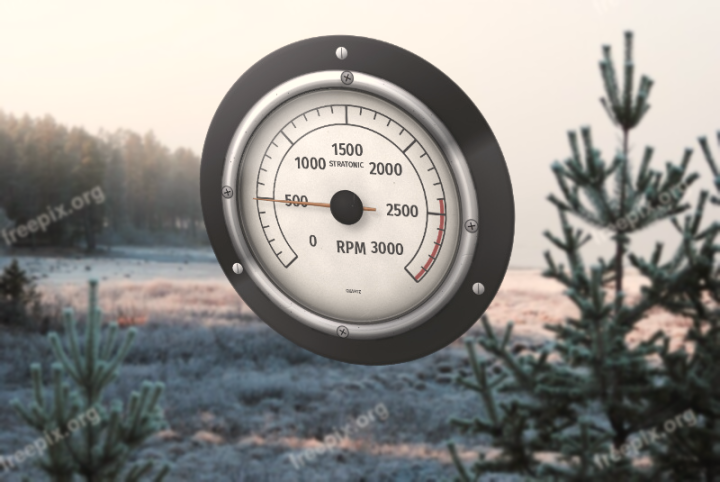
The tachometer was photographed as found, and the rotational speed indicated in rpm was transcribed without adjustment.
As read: 500 rpm
